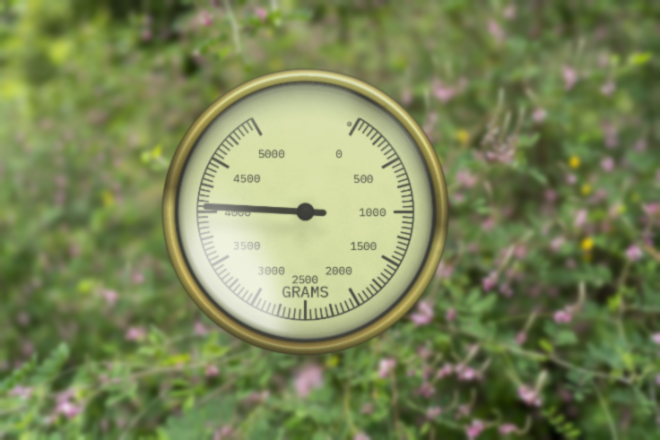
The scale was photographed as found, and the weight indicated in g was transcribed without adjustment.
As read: 4050 g
